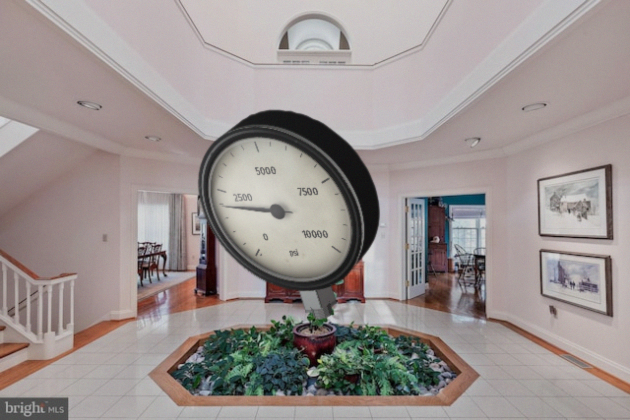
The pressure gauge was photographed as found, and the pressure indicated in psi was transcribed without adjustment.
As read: 2000 psi
